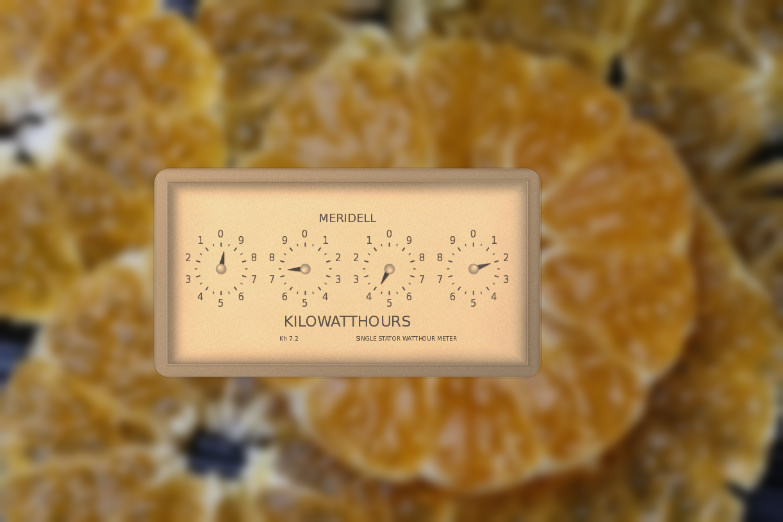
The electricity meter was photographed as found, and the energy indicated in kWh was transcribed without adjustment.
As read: 9742 kWh
